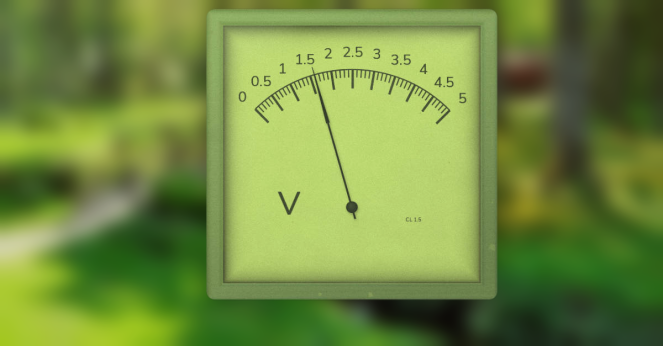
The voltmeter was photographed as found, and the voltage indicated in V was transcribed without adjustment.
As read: 1.6 V
